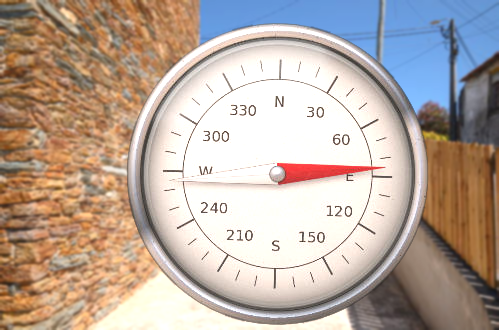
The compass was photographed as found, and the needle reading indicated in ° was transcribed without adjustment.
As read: 85 °
